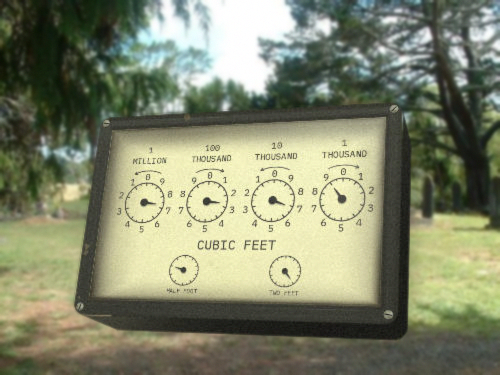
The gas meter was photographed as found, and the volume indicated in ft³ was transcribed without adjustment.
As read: 726900 ft³
